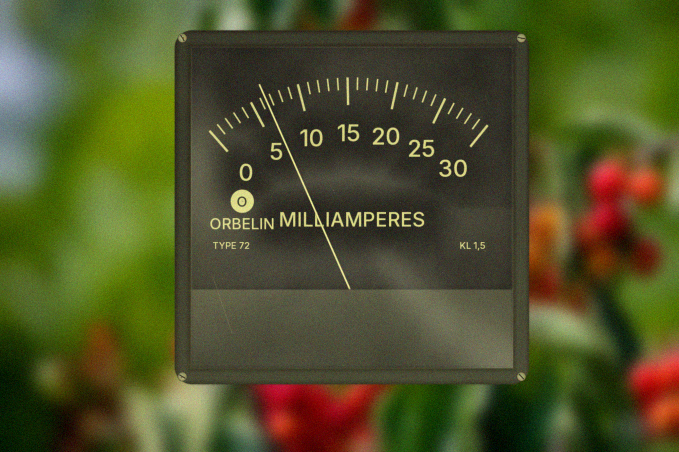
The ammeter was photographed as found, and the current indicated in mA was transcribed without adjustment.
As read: 6.5 mA
